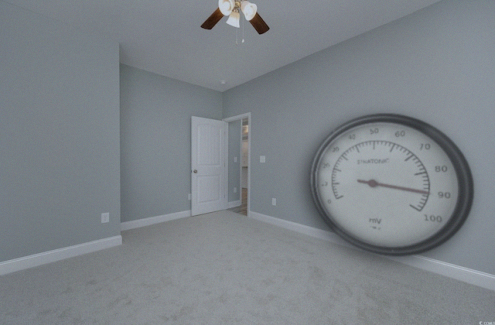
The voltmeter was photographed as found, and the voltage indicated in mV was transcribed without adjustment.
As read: 90 mV
